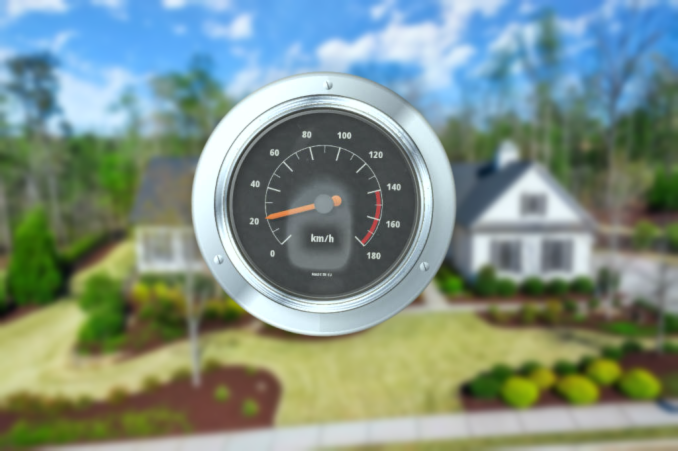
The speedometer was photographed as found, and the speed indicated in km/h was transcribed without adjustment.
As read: 20 km/h
